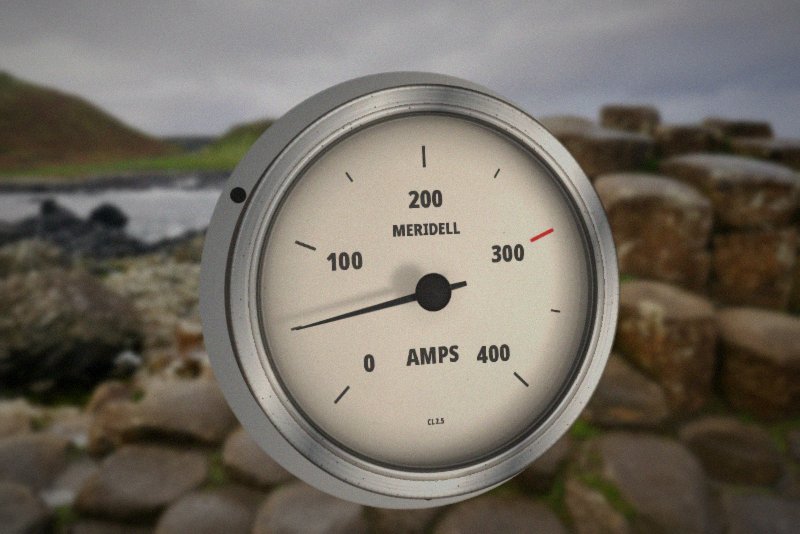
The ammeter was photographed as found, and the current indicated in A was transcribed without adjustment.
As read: 50 A
